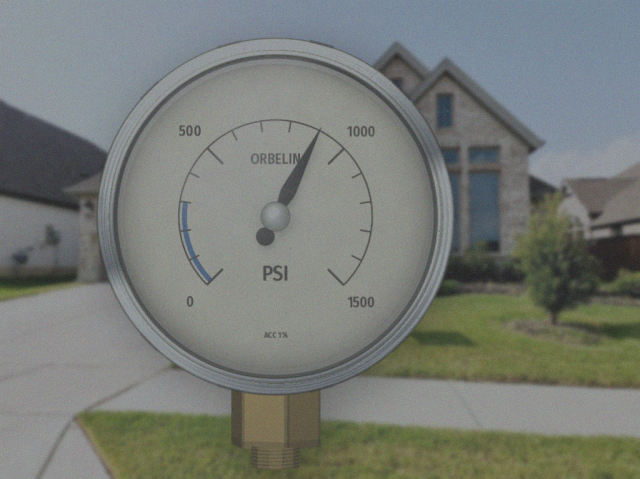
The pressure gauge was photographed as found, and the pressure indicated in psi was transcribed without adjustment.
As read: 900 psi
